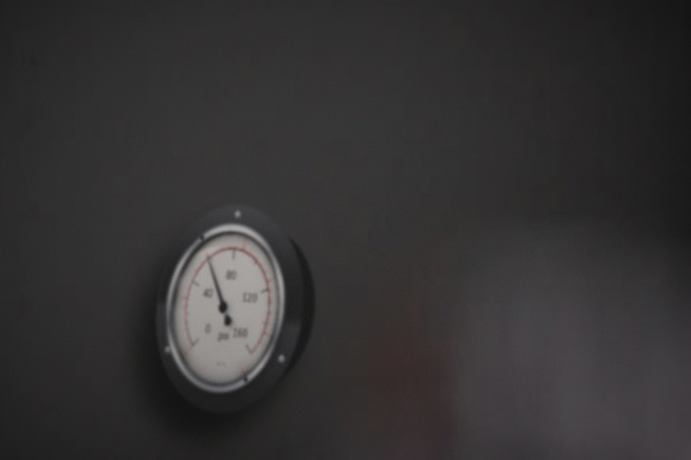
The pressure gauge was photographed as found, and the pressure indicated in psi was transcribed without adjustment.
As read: 60 psi
